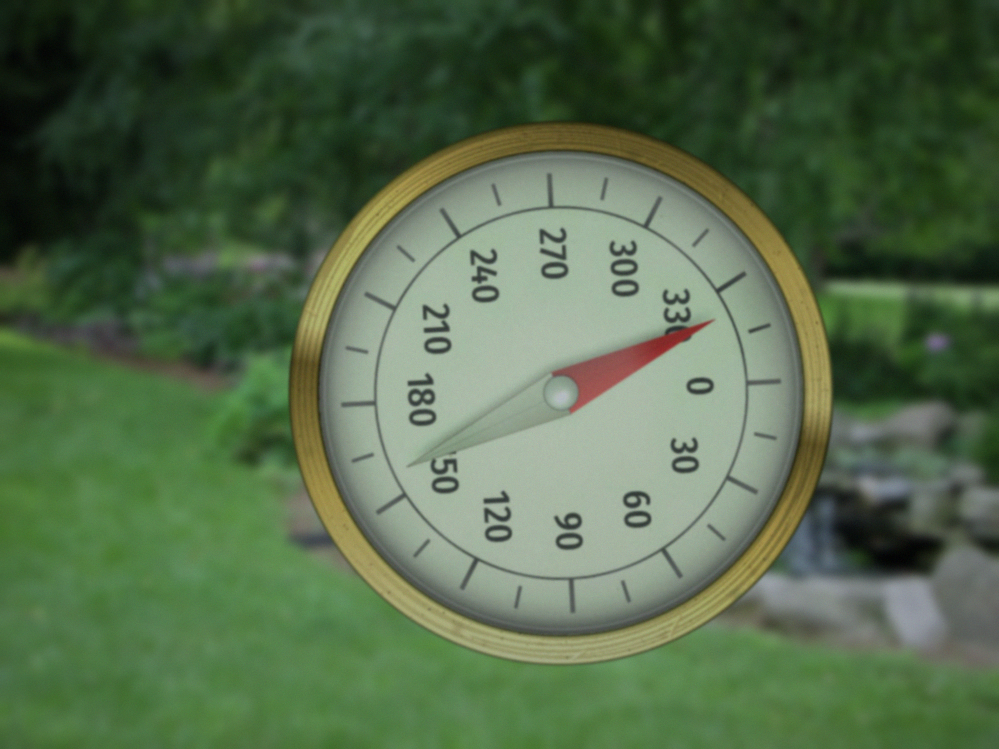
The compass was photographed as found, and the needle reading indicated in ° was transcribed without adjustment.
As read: 337.5 °
